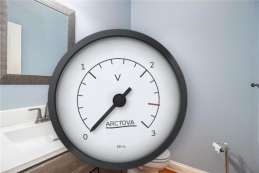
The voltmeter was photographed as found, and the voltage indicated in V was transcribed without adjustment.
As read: 0 V
